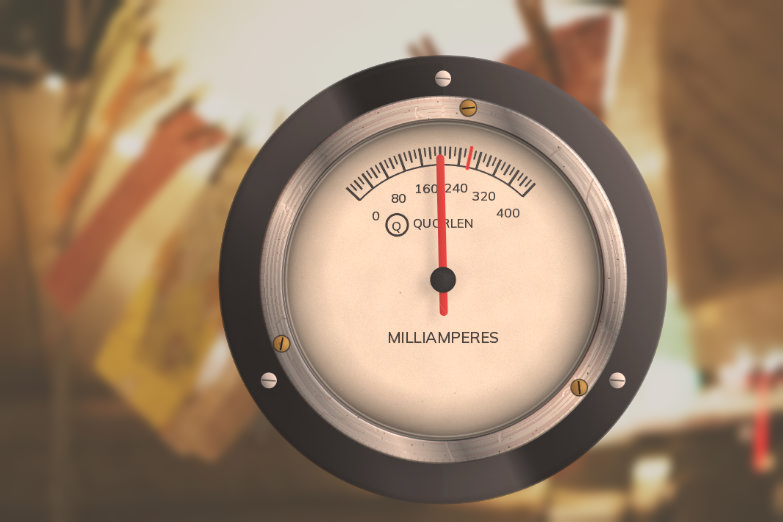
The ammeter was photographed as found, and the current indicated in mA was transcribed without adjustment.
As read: 200 mA
